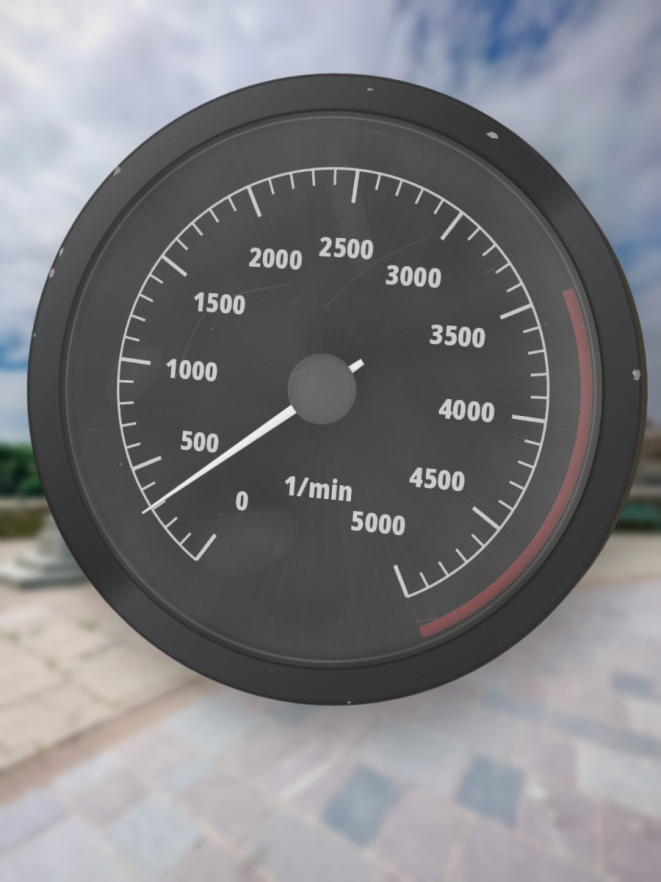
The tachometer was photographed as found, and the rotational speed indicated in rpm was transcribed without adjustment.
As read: 300 rpm
